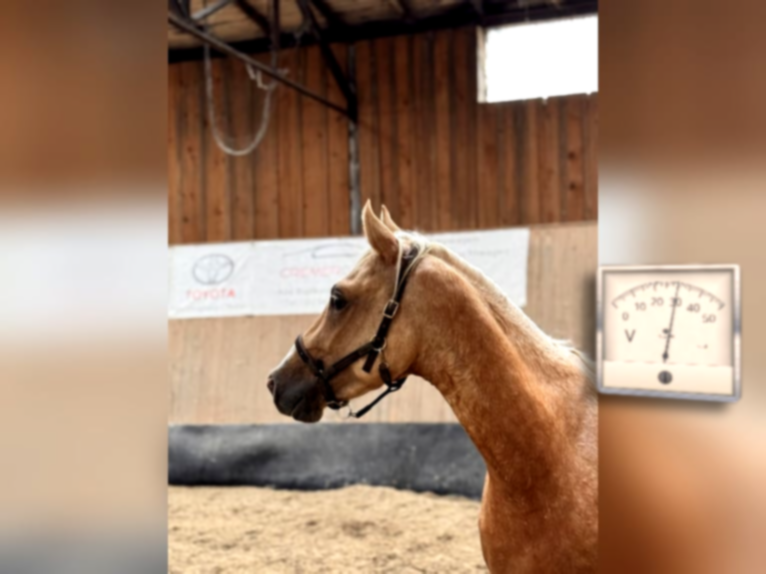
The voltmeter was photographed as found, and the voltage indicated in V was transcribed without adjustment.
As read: 30 V
